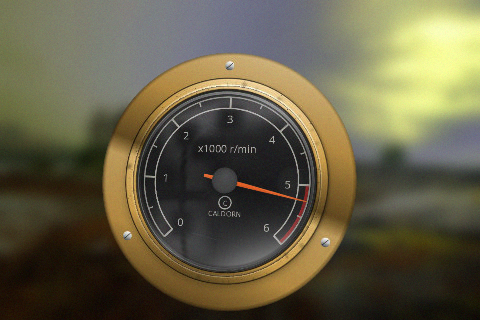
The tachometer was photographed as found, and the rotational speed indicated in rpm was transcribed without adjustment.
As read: 5250 rpm
